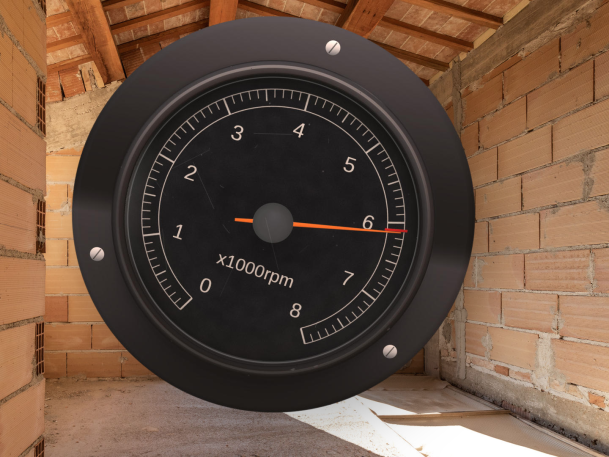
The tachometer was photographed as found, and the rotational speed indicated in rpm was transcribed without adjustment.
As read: 6100 rpm
